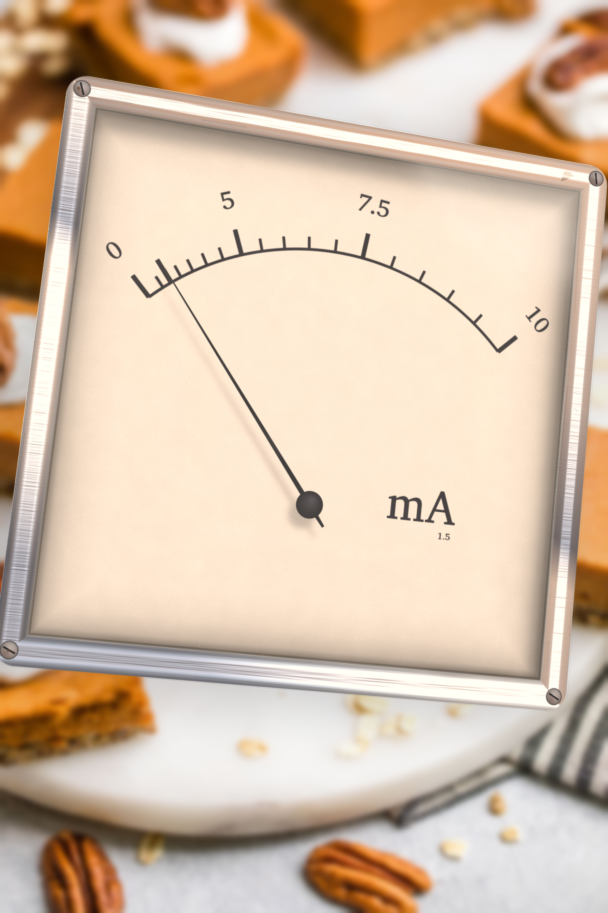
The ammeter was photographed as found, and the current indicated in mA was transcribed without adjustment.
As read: 2.5 mA
